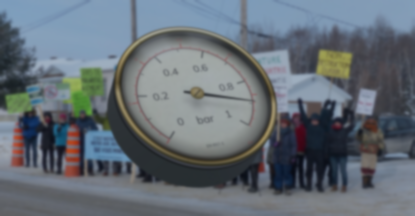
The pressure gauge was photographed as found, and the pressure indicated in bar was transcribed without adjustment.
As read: 0.9 bar
